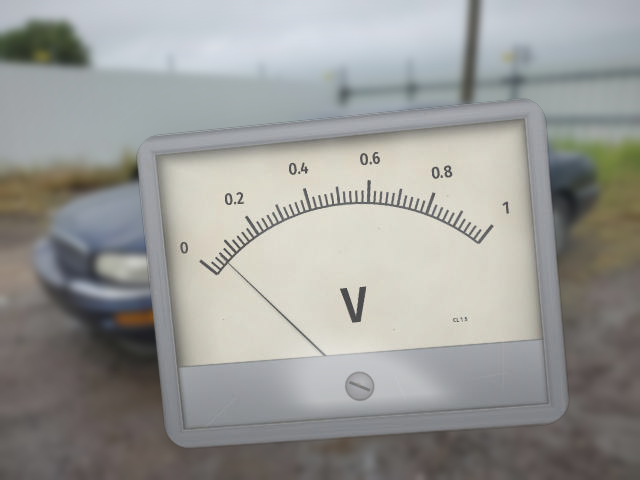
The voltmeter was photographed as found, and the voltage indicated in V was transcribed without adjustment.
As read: 0.06 V
